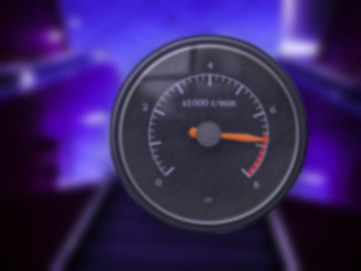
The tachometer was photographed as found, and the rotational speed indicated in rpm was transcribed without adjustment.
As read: 6800 rpm
